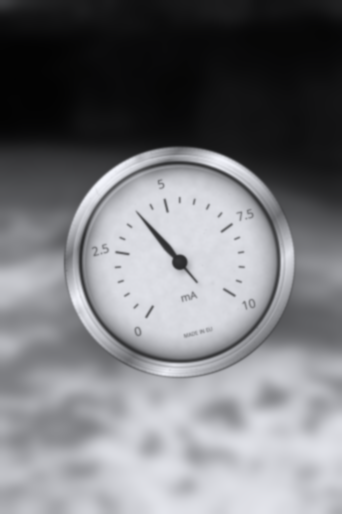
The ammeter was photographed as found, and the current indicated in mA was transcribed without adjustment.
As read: 4 mA
